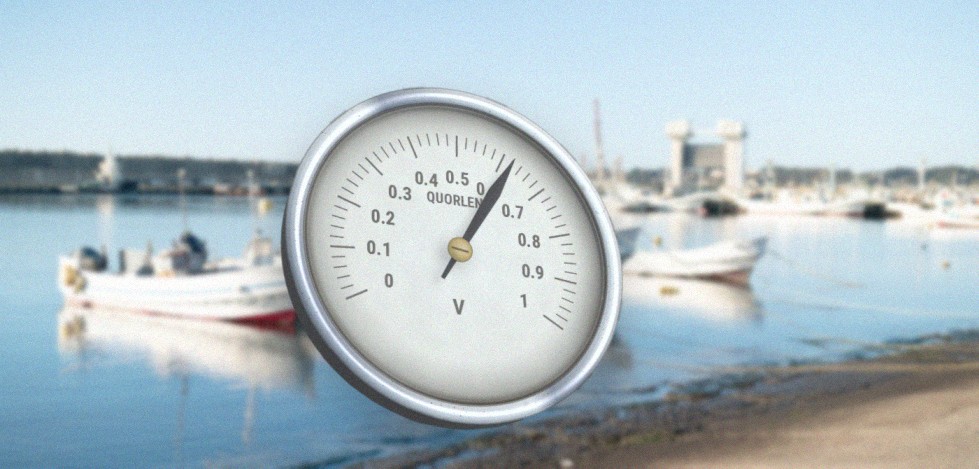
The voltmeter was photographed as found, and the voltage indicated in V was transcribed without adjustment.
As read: 0.62 V
